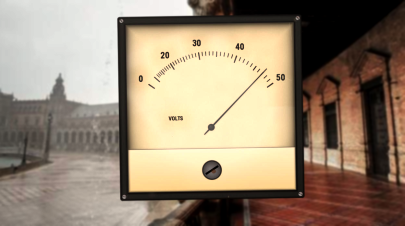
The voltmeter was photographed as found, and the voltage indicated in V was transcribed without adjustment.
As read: 47 V
